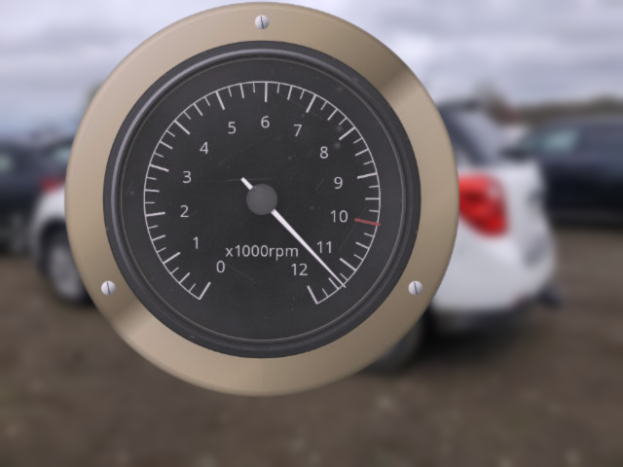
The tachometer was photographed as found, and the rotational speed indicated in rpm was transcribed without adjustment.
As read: 11375 rpm
